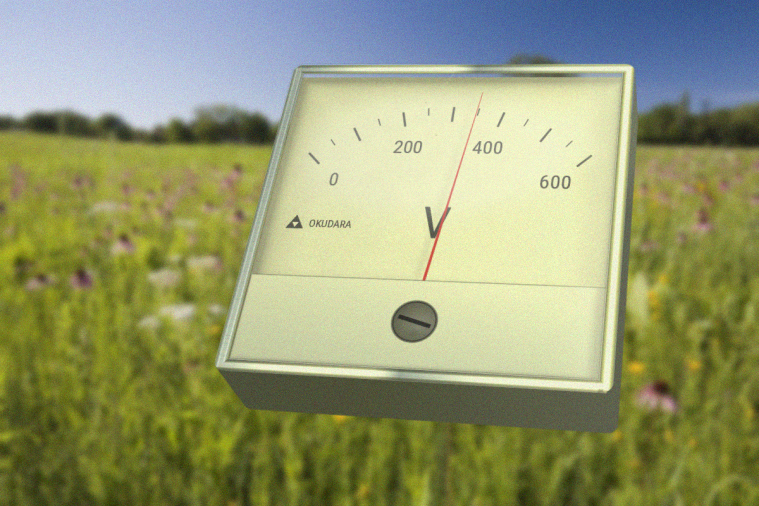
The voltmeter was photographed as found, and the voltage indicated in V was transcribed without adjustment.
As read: 350 V
